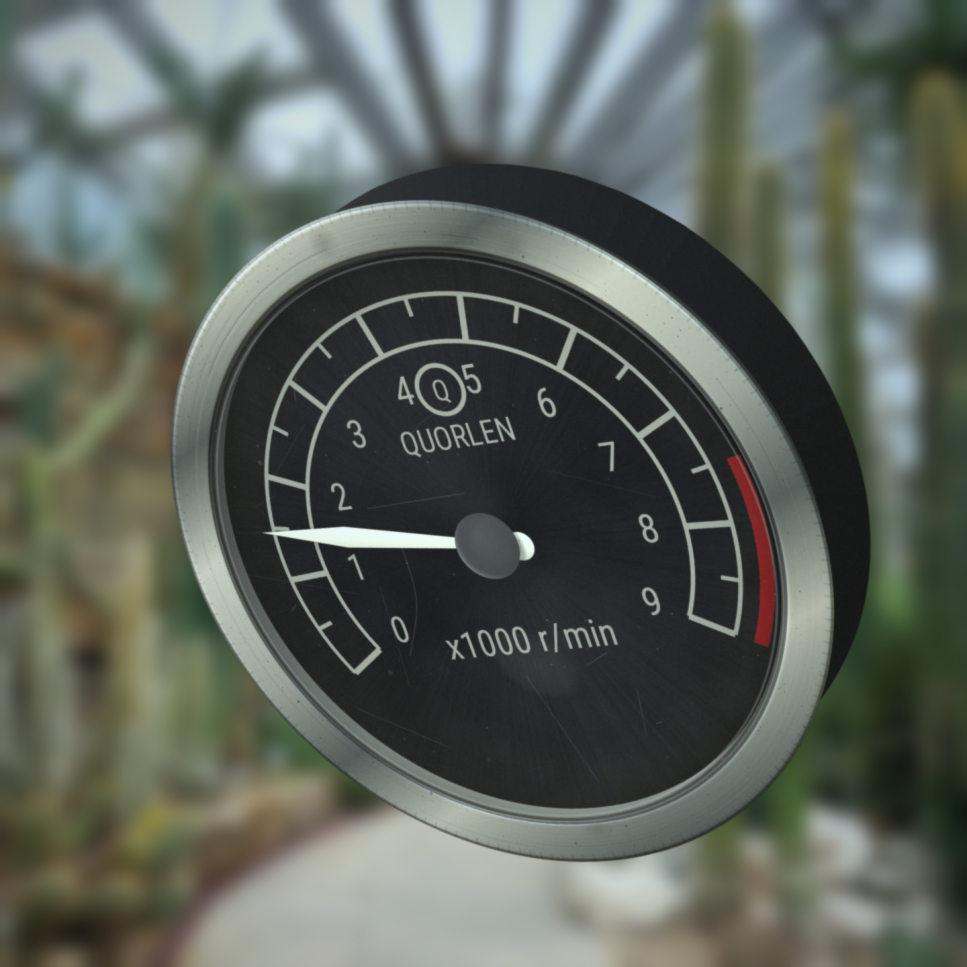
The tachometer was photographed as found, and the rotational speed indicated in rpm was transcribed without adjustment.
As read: 1500 rpm
